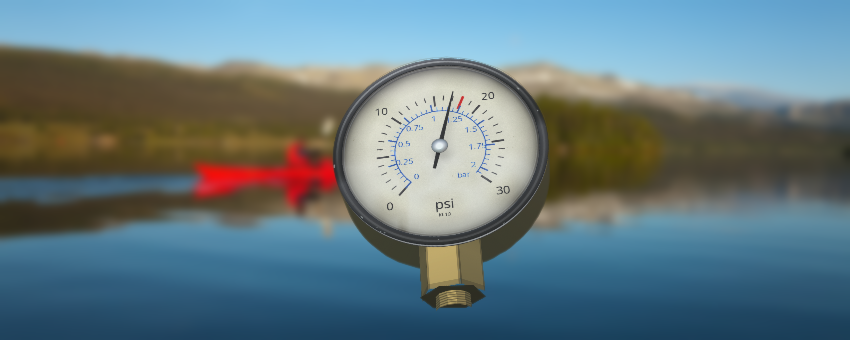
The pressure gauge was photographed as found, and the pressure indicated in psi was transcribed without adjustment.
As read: 17 psi
